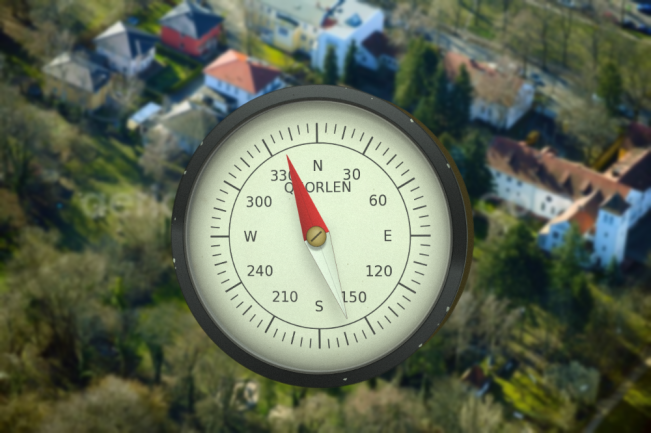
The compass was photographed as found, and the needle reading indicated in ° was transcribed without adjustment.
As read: 340 °
